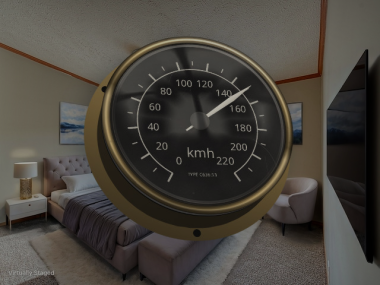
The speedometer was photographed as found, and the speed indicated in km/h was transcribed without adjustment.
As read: 150 km/h
